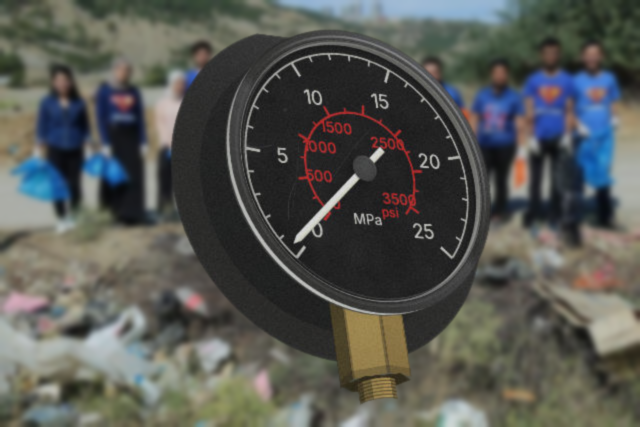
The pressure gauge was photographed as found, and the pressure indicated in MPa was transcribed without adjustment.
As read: 0.5 MPa
